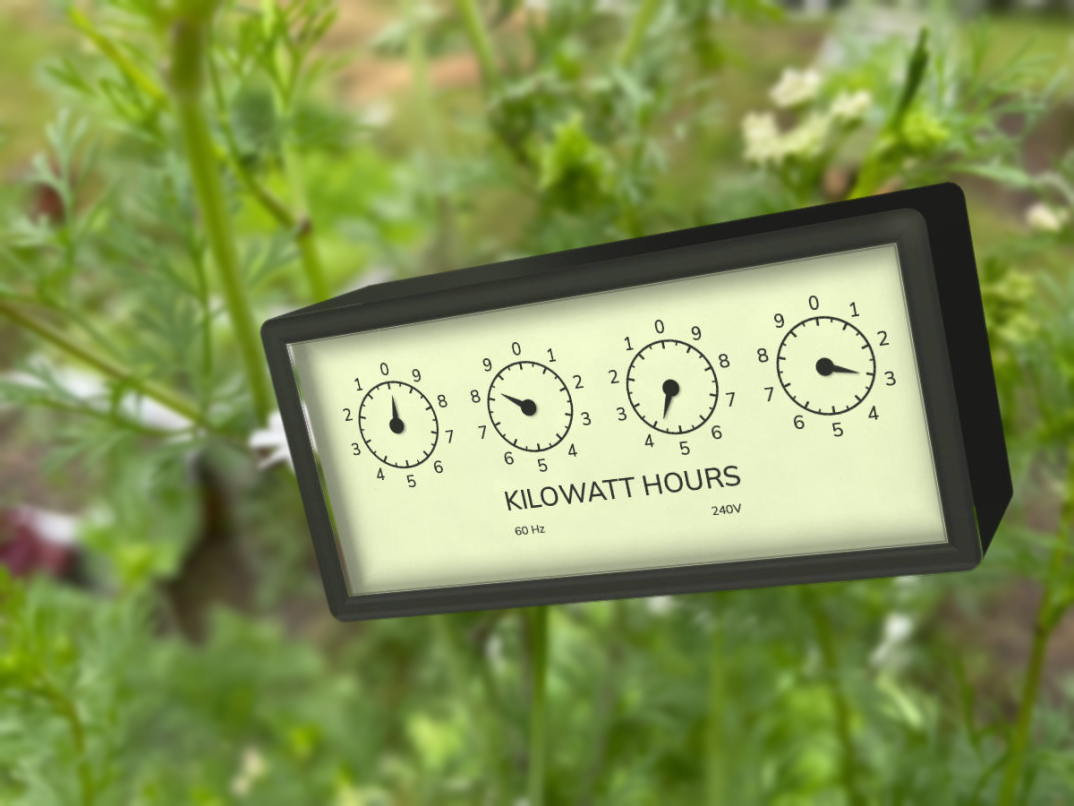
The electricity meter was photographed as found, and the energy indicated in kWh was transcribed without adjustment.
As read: 9843 kWh
